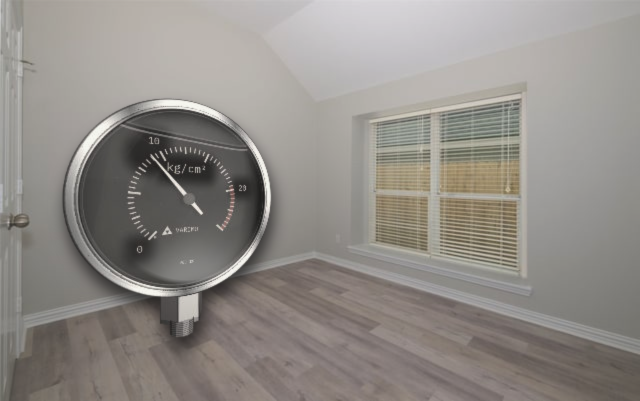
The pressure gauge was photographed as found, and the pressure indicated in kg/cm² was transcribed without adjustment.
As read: 9 kg/cm²
